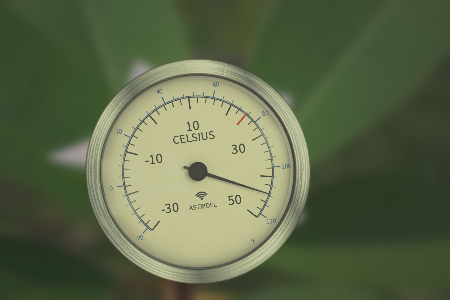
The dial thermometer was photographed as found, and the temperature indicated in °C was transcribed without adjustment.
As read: 44 °C
